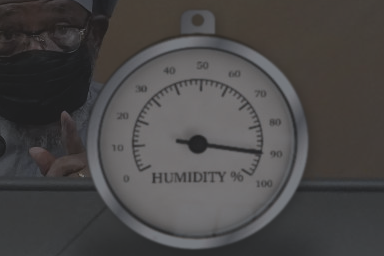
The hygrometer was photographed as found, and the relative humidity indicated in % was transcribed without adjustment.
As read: 90 %
